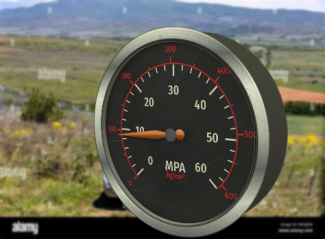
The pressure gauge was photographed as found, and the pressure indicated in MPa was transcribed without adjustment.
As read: 9 MPa
